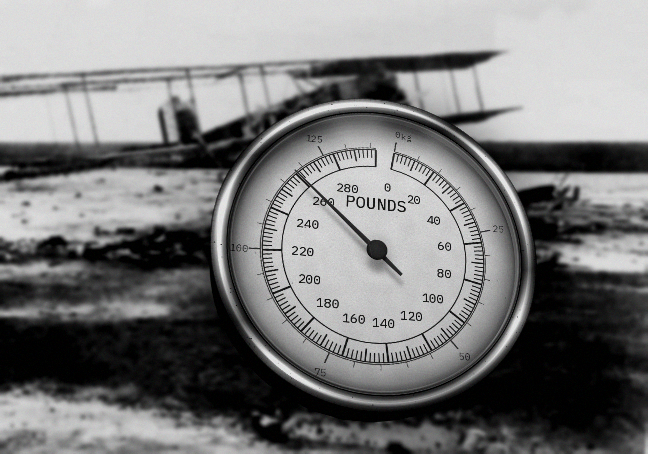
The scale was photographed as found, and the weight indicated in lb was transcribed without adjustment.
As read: 260 lb
